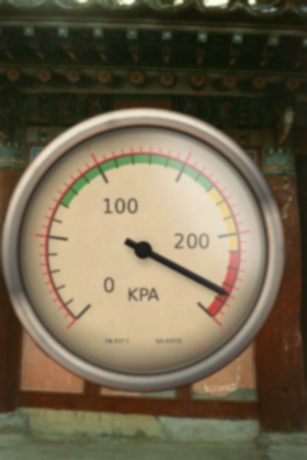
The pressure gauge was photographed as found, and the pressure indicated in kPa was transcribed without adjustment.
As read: 235 kPa
